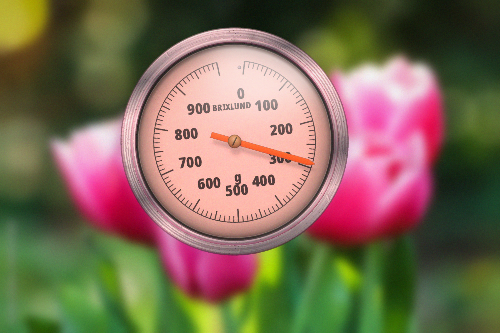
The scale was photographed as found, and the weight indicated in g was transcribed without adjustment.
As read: 290 g
